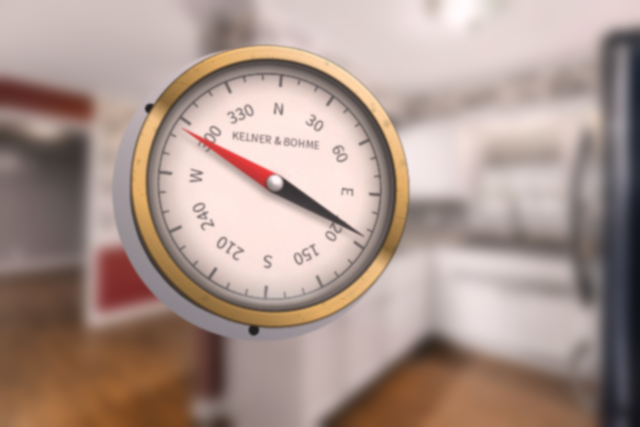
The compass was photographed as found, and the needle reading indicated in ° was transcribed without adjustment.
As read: 295 °
